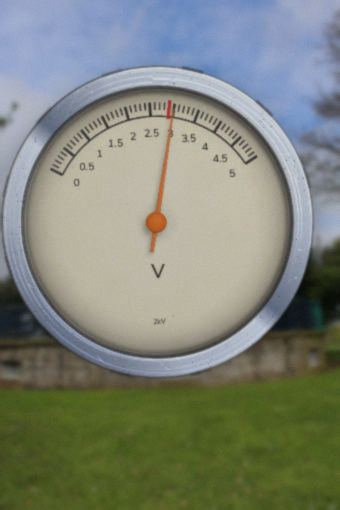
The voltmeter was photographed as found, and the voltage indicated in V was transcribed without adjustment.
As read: 3 V
